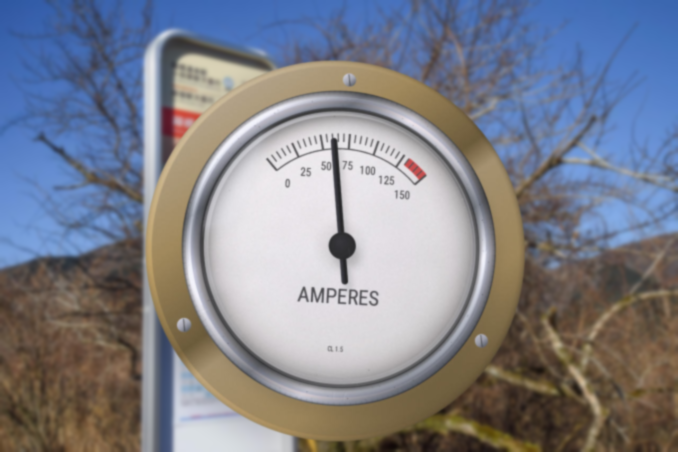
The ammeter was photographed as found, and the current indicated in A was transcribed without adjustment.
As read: 60 A
